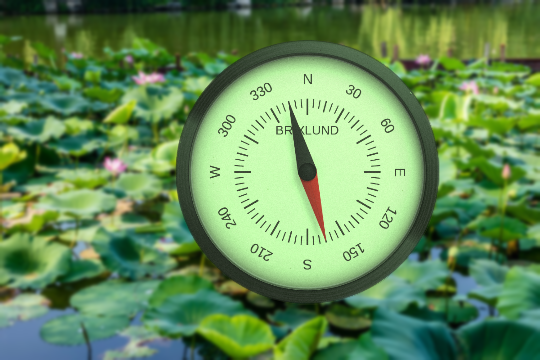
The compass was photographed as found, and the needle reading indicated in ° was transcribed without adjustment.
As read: 165 °
